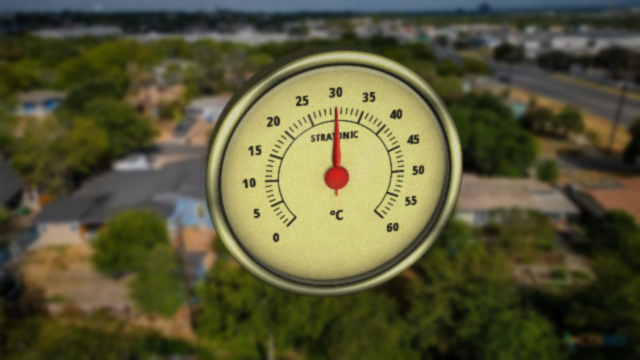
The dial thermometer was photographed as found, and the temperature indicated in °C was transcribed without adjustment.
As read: 30 °C
